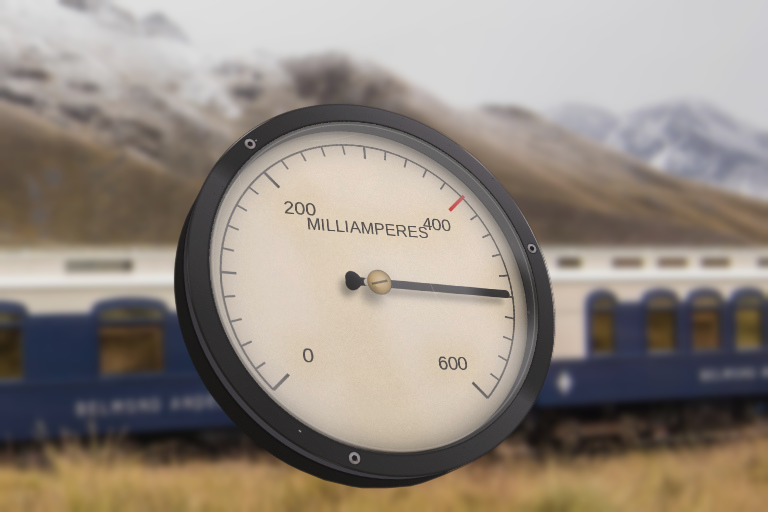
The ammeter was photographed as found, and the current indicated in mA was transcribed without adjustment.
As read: 500 mA
